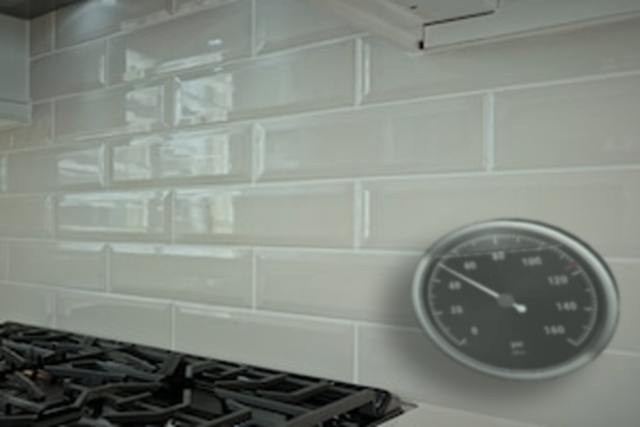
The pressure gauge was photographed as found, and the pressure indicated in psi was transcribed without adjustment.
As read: 50 psi
